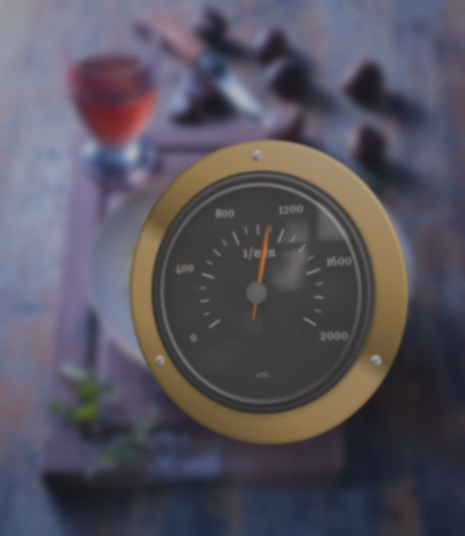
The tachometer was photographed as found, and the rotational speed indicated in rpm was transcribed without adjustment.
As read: 1100 rpm
